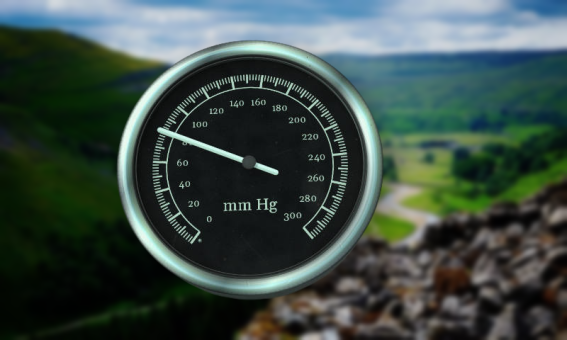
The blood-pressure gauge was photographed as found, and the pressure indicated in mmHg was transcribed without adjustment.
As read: 80 mmHg
